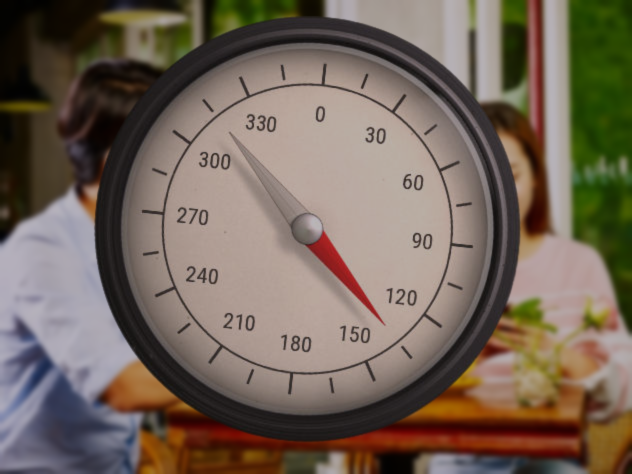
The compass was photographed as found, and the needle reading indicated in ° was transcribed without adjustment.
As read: 135 °
